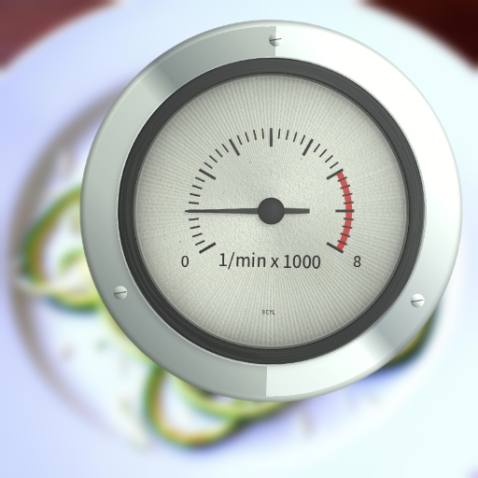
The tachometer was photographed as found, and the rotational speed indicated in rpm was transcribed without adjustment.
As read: 1000 rpm
